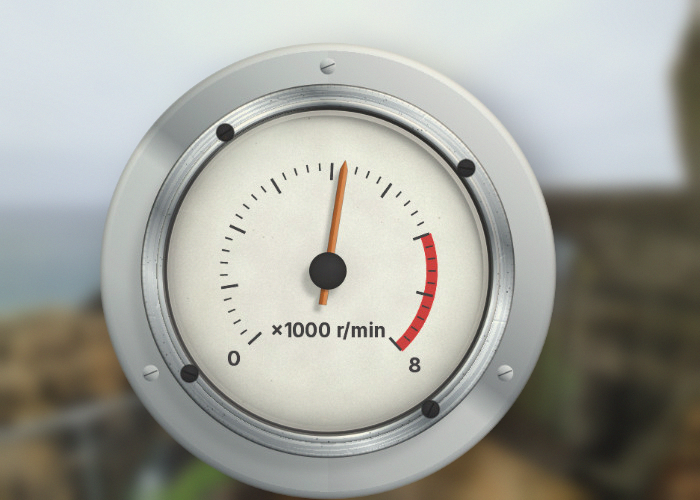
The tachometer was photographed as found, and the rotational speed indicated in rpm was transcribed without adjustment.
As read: 4200 rpm
